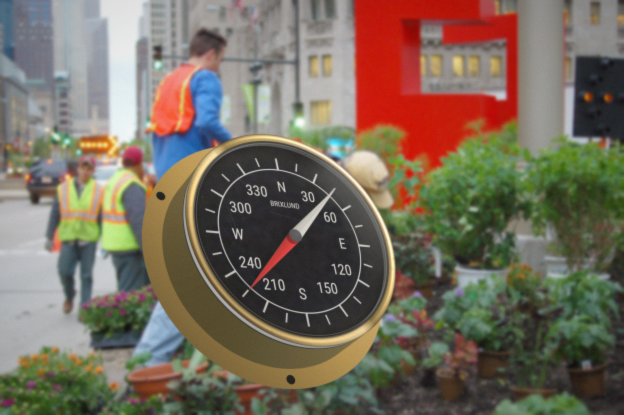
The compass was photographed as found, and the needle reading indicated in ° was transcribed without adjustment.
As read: 225 °
